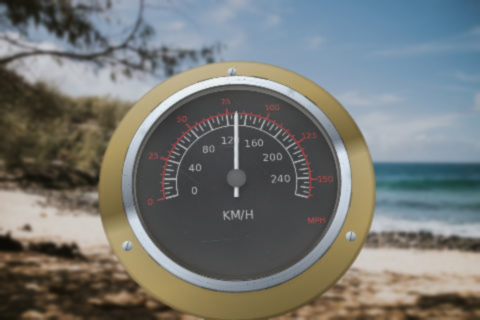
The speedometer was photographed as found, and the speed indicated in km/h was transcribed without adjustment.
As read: 130 km/h
